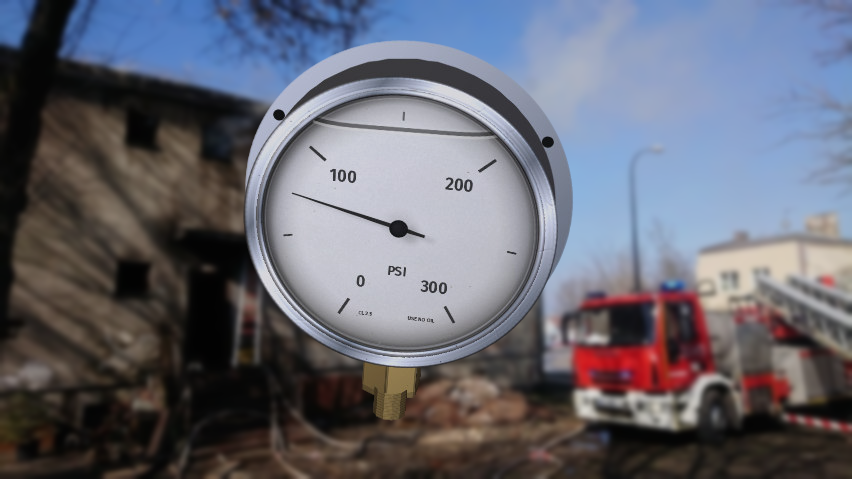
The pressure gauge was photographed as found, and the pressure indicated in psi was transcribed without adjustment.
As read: 75 psi
